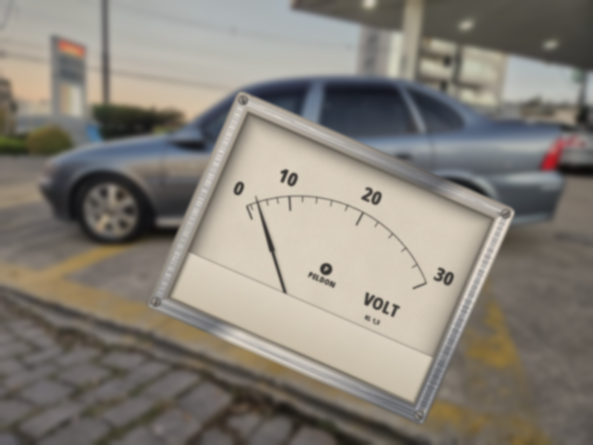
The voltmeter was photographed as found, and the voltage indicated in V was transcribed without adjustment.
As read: 4 V
